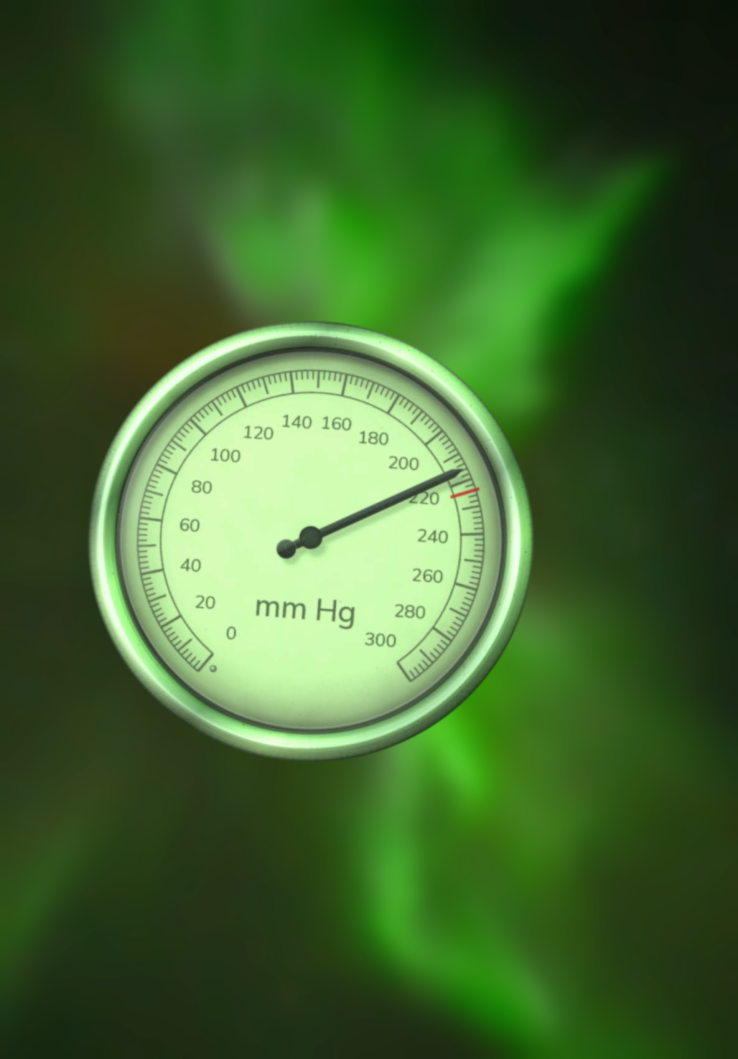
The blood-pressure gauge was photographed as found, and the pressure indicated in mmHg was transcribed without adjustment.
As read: 216 mmHg
